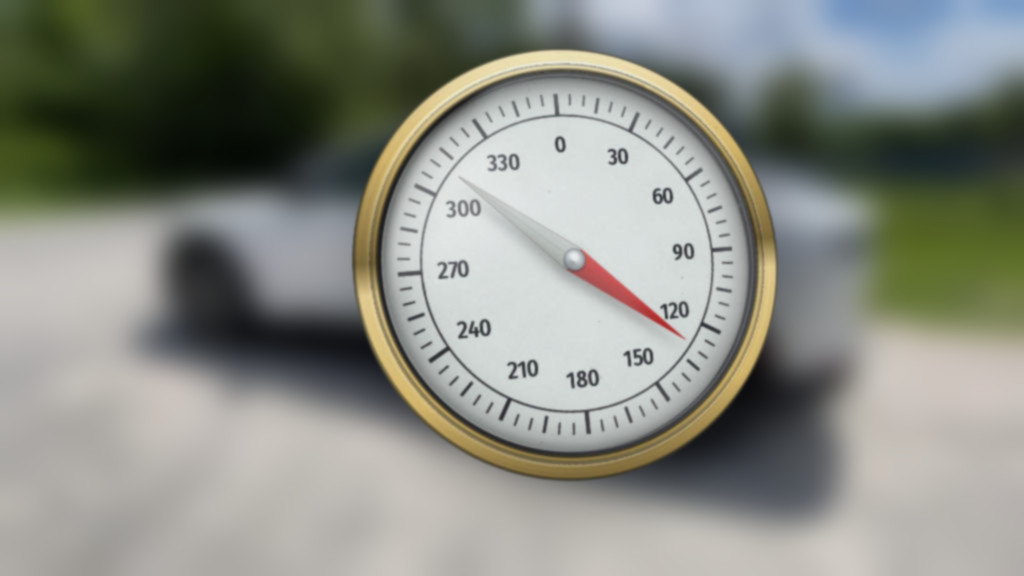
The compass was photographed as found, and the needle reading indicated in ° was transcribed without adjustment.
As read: 130 °
